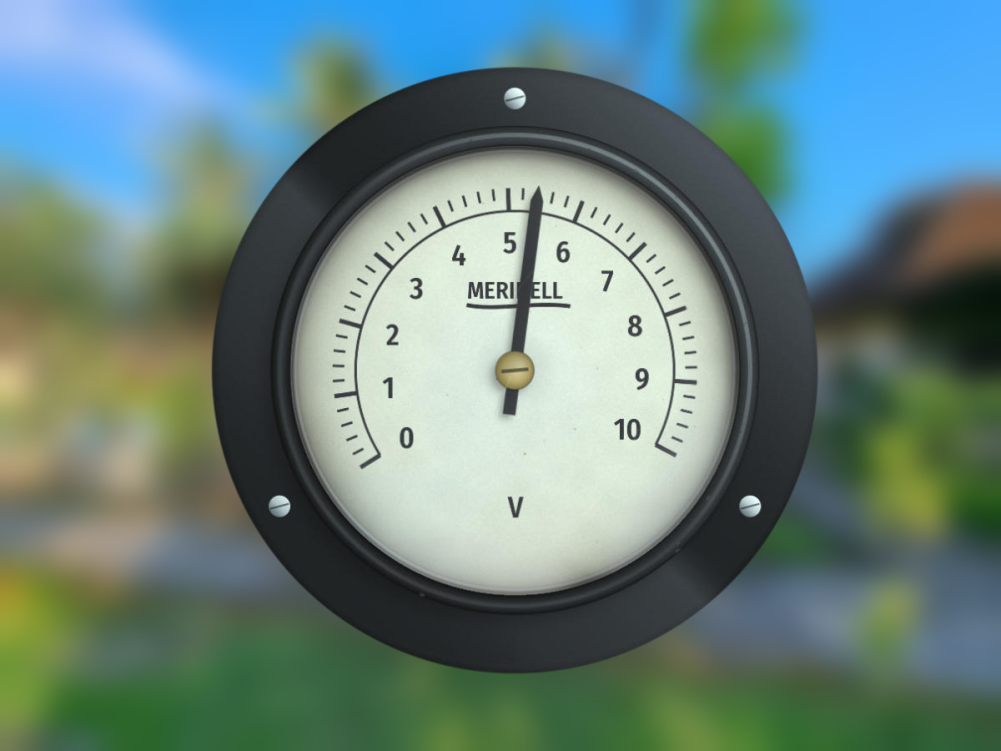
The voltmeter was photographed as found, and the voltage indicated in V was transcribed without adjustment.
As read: 5.4 V
